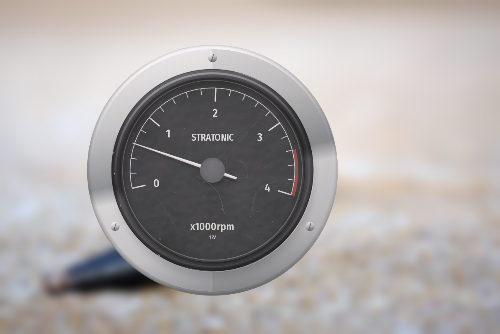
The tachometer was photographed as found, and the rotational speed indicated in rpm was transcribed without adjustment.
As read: 600 rpm
